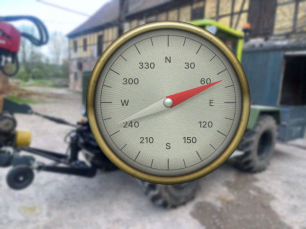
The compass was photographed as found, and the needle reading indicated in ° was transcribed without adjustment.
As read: 67.5 °
